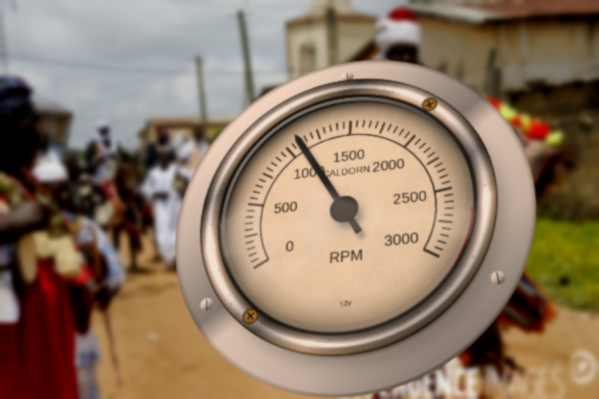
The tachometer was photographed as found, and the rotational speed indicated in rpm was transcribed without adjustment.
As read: 1100 rpm
